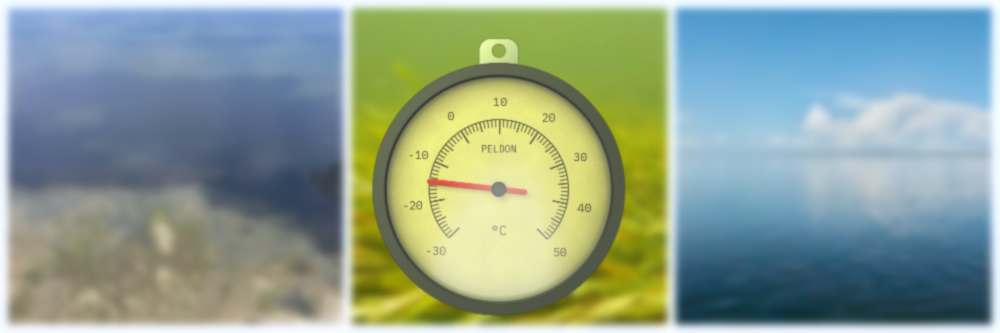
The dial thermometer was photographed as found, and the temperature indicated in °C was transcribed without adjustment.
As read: -15 °C
